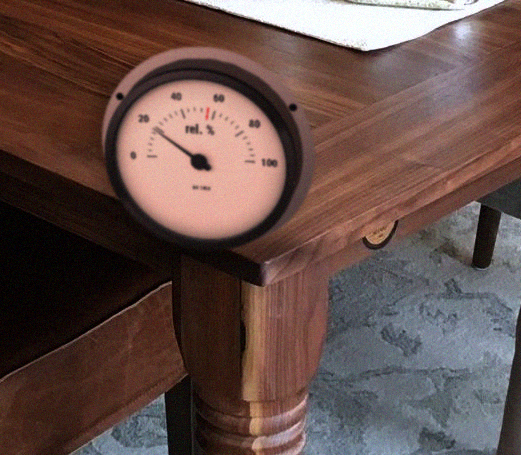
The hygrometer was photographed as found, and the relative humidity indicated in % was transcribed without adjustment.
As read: 20 %
